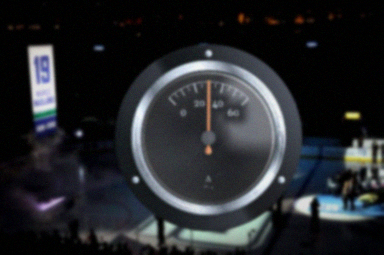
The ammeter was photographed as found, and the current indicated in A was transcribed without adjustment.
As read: 30 A
